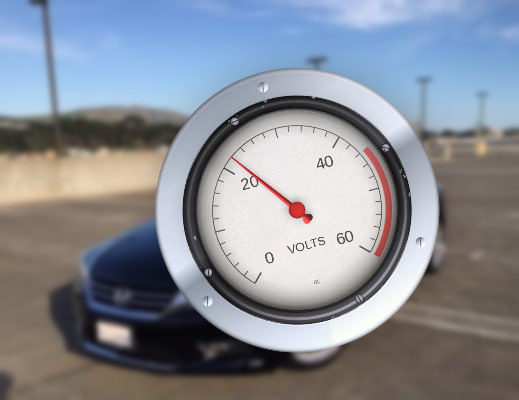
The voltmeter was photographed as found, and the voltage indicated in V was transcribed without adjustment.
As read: 22 V
